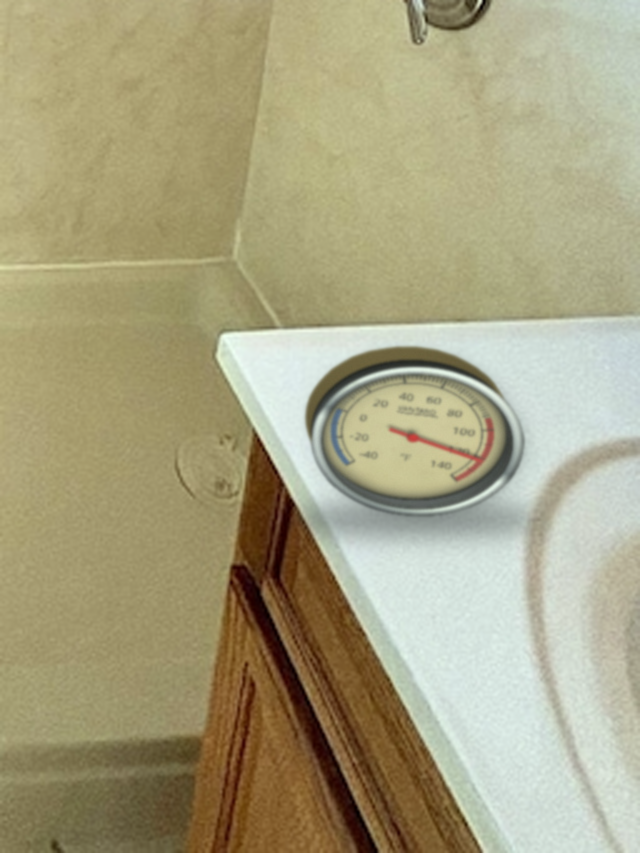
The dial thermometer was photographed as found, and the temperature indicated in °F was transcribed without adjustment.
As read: 120 °F
